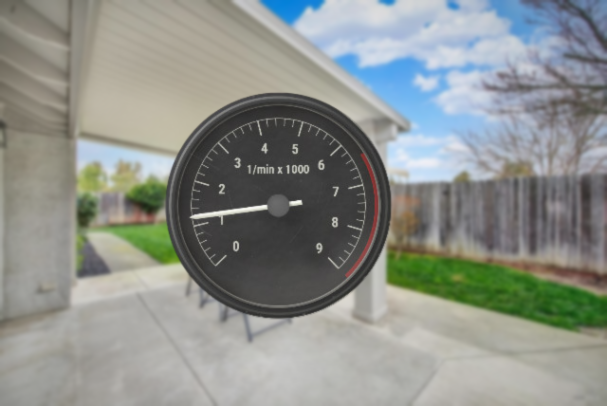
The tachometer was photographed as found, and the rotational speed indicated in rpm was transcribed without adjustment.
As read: 1200 rpm
